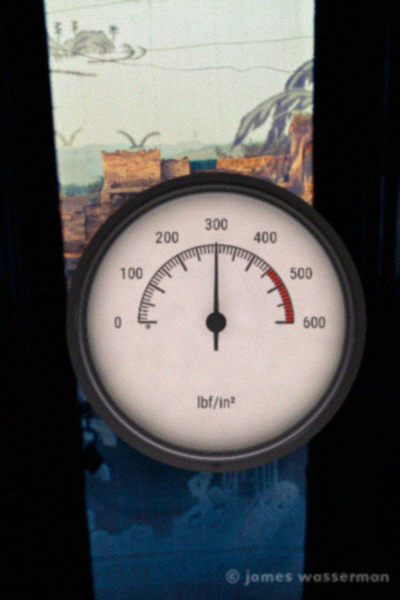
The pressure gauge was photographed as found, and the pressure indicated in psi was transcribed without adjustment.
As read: 300 psi
